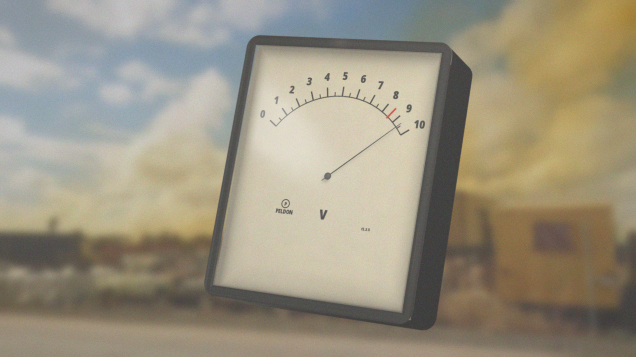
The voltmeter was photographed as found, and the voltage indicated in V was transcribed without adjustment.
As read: 9.5 V
